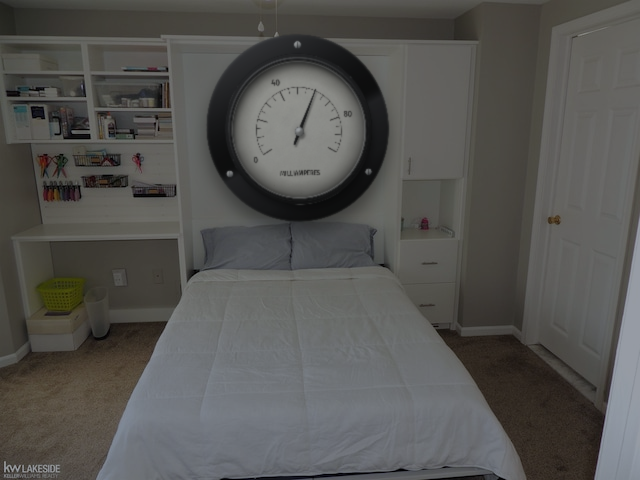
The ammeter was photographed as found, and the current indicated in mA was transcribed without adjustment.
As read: 60 mA
